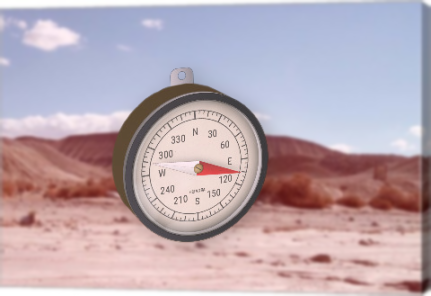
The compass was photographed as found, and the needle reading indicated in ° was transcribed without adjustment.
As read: 105 °
